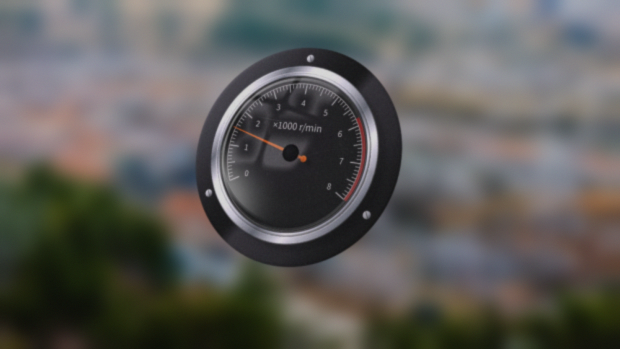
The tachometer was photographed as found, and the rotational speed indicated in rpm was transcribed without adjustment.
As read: 1500 rpm
